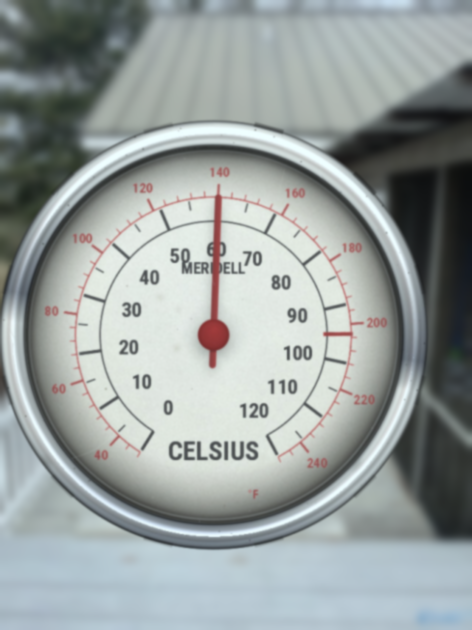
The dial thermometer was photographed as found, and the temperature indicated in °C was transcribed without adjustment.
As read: 60 °C
